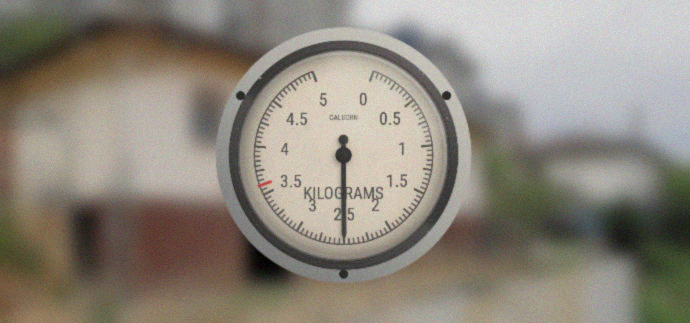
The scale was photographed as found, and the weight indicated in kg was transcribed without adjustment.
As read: 2.5 kg
